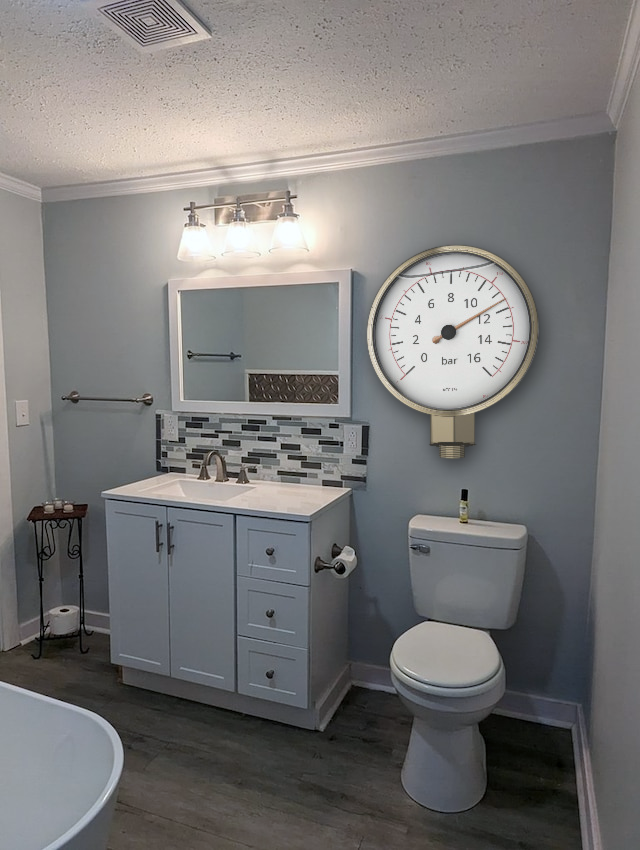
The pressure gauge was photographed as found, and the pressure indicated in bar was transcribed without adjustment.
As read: 11.5 bar
